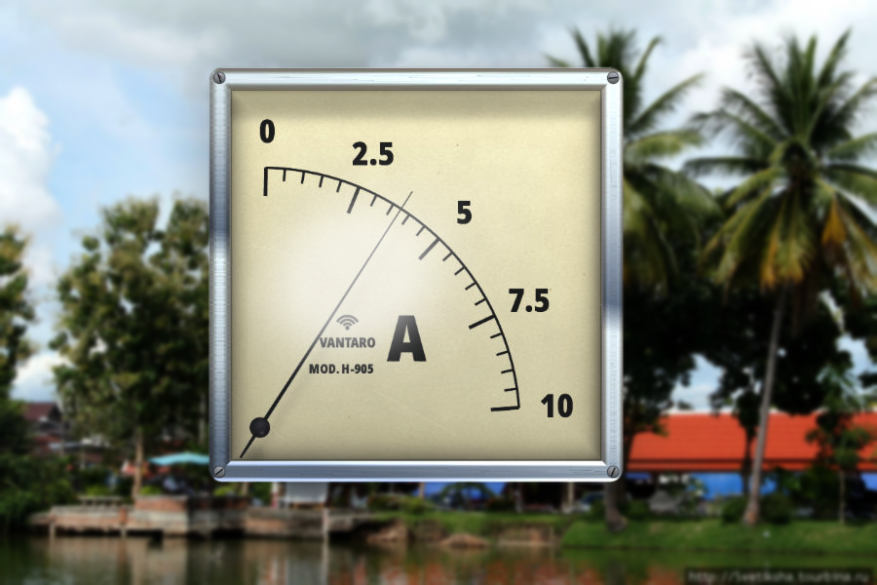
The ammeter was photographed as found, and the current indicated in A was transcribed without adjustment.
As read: 3.75 A
